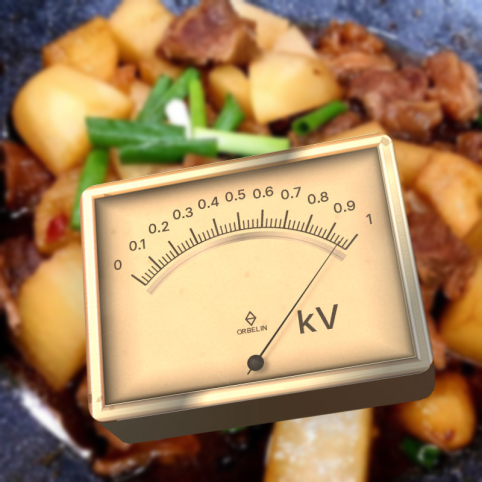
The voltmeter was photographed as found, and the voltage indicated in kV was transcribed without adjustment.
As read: 0.96 kV
